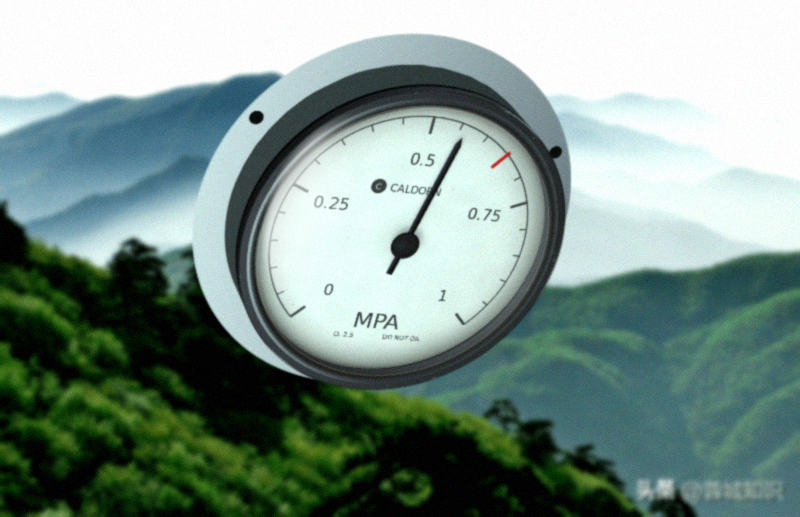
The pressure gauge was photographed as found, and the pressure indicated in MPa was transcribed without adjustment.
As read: 0.55 MPa
